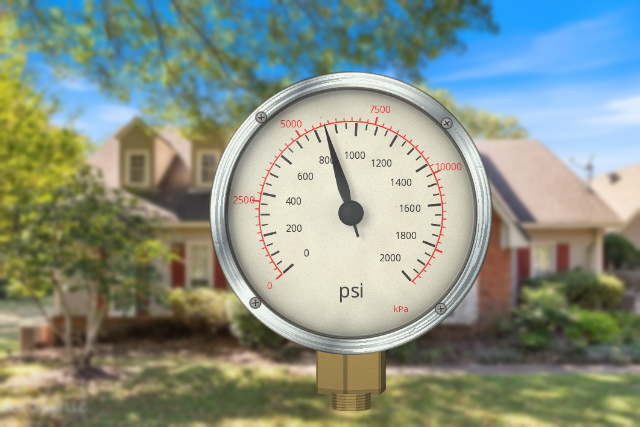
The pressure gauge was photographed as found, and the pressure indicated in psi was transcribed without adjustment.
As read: 850 psi
